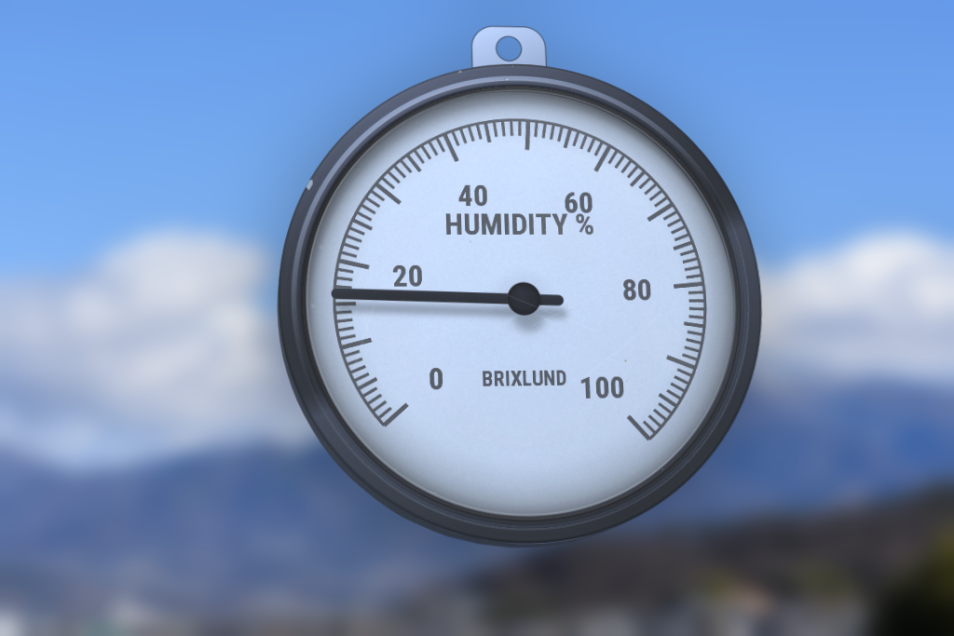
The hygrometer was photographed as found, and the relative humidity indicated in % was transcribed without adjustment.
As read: 16 %
